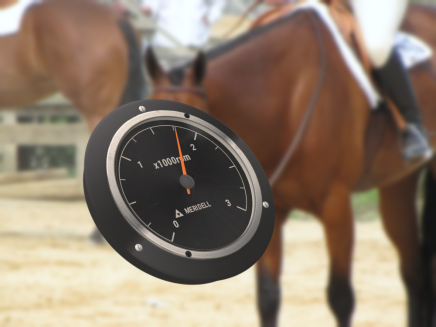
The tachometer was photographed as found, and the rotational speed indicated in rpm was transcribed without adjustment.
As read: 1750 rpm
